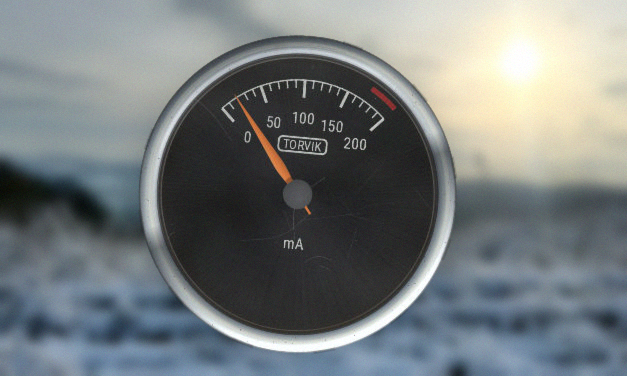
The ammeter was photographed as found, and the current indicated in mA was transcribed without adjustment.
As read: 20 mA
